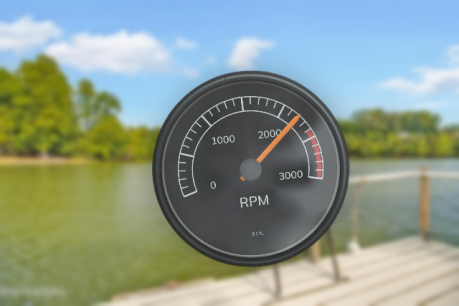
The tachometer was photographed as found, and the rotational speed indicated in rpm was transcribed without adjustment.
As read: 2200 rpm
